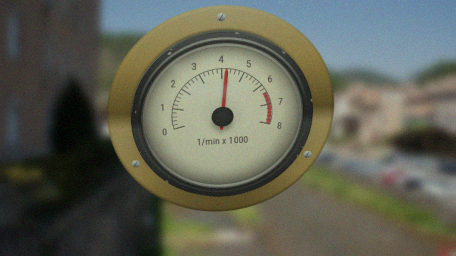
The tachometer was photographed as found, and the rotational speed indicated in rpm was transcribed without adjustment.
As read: 4200 rpm
